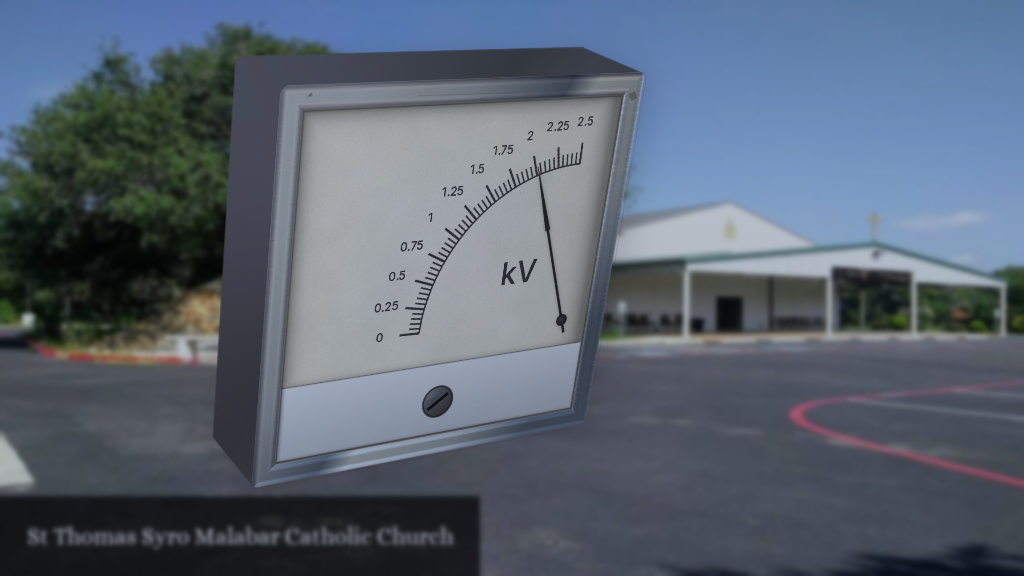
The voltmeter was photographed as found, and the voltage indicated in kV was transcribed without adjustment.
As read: 2 kV
